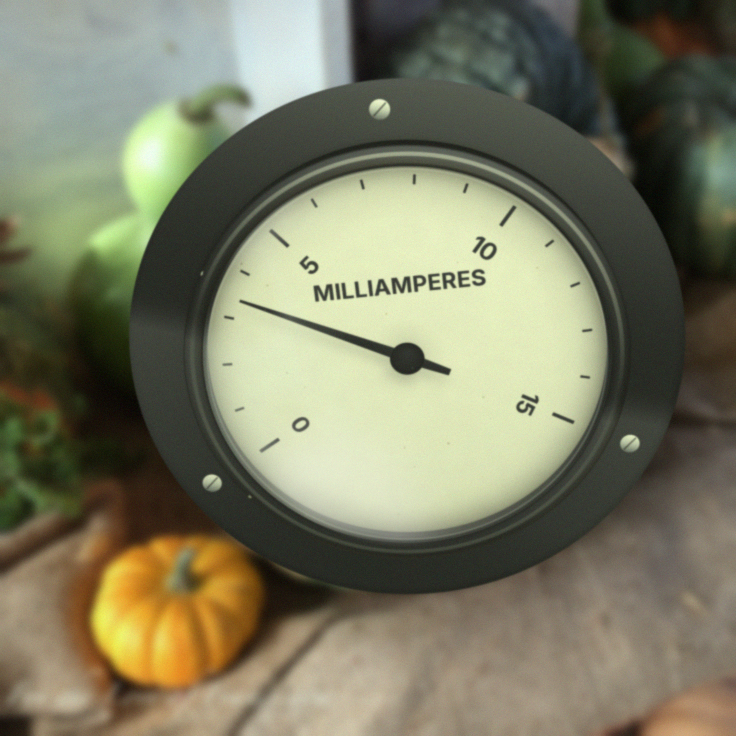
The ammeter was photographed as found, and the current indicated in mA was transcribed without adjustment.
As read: 3.5 mA
